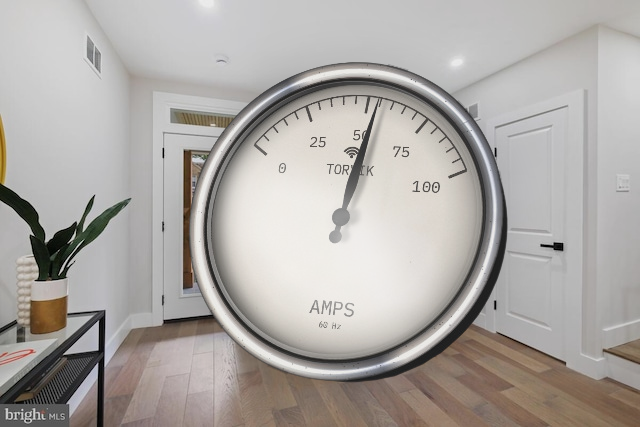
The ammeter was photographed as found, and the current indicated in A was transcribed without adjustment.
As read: 55 A
